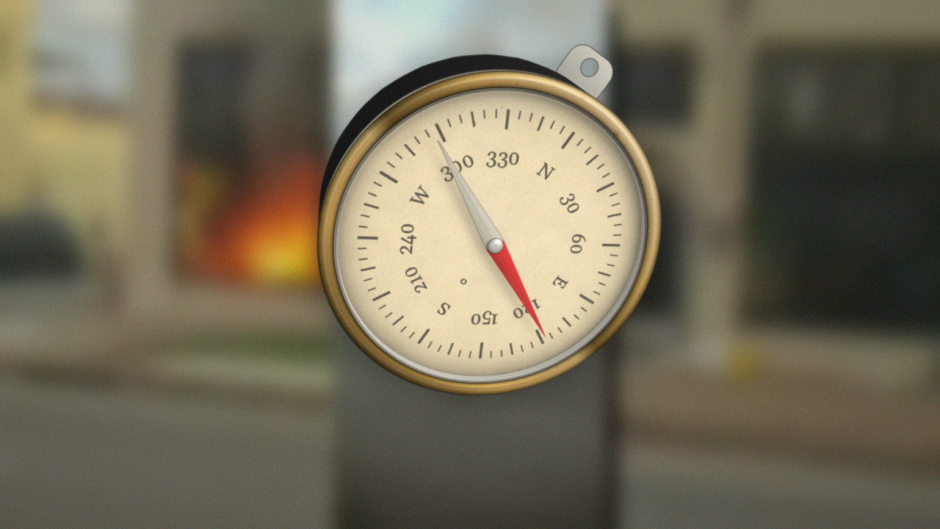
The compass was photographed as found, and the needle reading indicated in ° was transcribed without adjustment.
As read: 117.5 °
